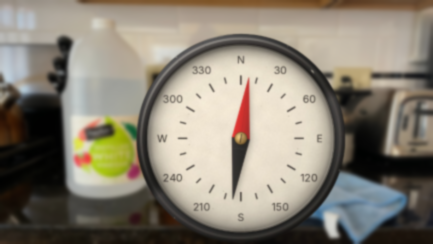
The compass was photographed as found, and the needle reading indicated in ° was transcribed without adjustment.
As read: 7.5 °
